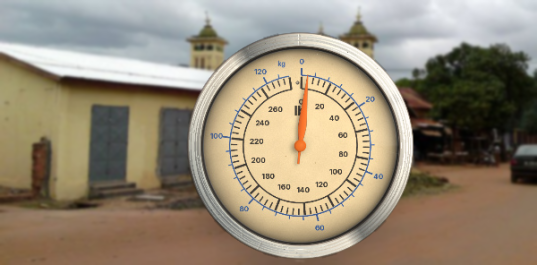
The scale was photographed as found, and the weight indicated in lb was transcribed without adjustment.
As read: 4 lb
